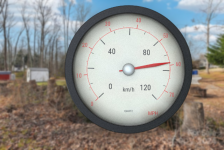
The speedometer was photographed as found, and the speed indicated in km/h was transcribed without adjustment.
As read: 95 km/h
